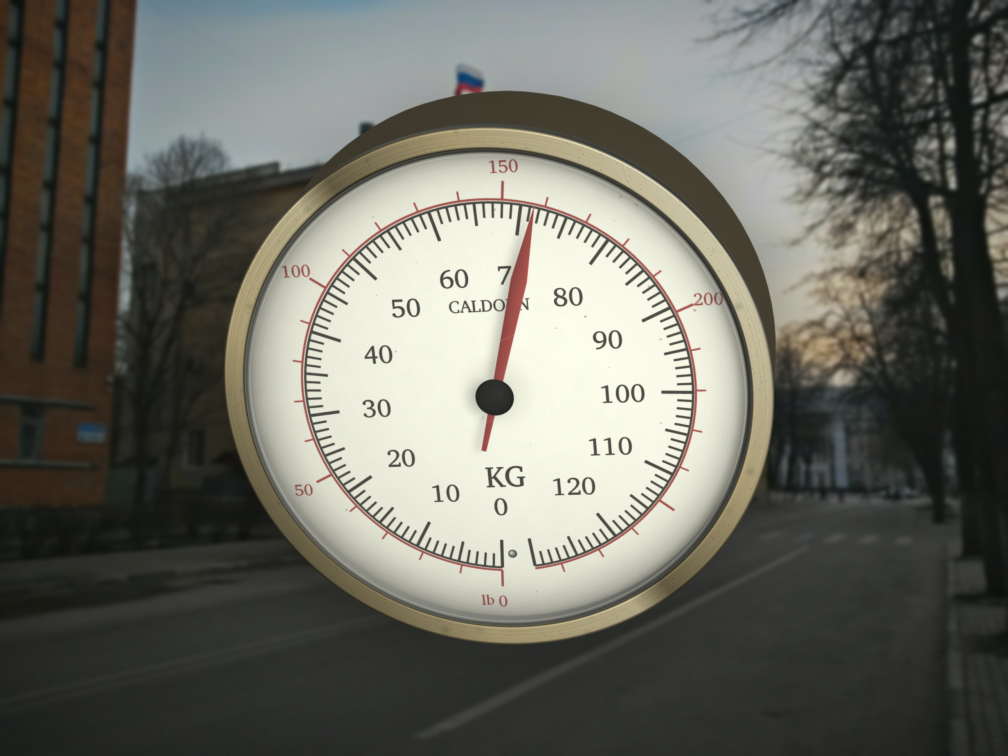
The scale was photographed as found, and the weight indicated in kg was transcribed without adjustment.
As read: 71.5 kg
